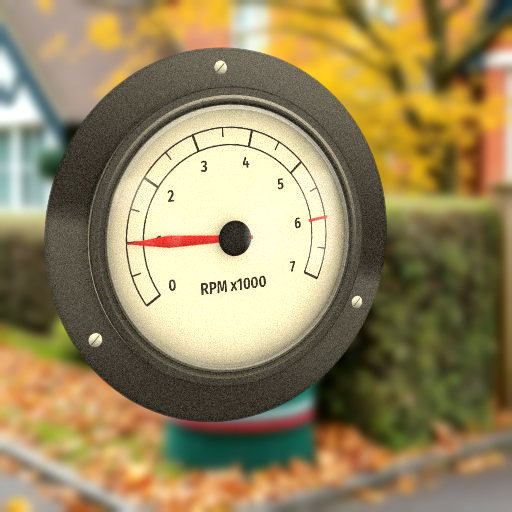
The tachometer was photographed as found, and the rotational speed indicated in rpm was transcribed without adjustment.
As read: 1000 rpm
